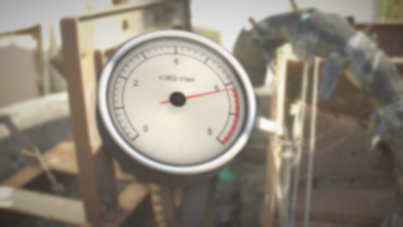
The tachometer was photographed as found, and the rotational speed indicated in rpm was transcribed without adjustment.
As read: 6200 rpm
